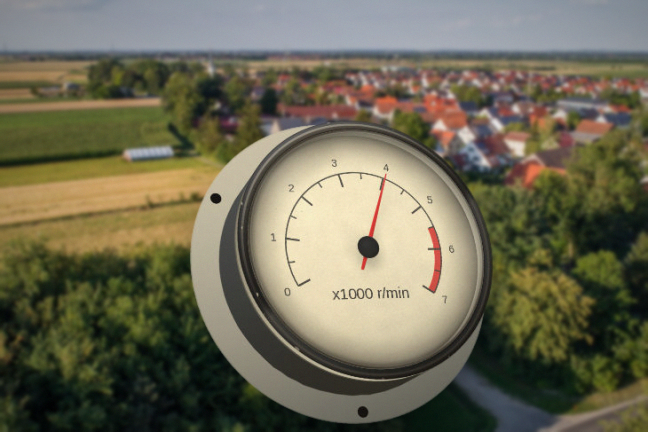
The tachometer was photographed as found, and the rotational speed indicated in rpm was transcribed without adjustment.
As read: 4000 rpm
